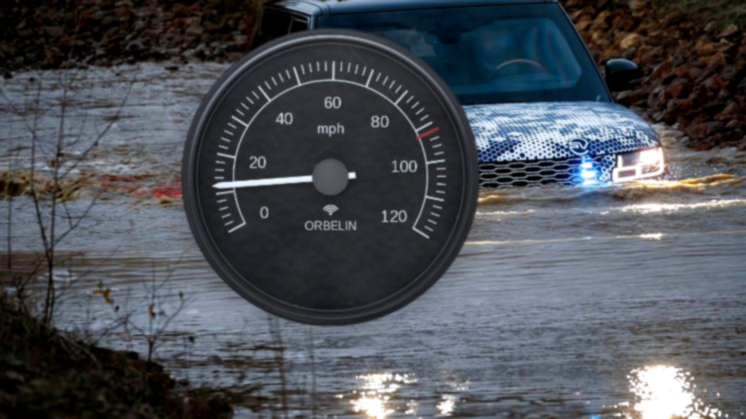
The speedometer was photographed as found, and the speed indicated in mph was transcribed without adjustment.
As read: 12 mph
